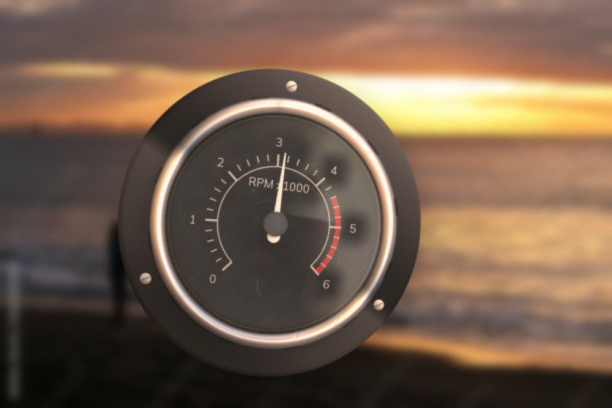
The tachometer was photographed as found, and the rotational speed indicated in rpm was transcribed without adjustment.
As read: 3100 rpm
